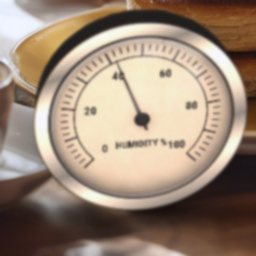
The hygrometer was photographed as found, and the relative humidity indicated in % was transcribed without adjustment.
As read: 42 %
